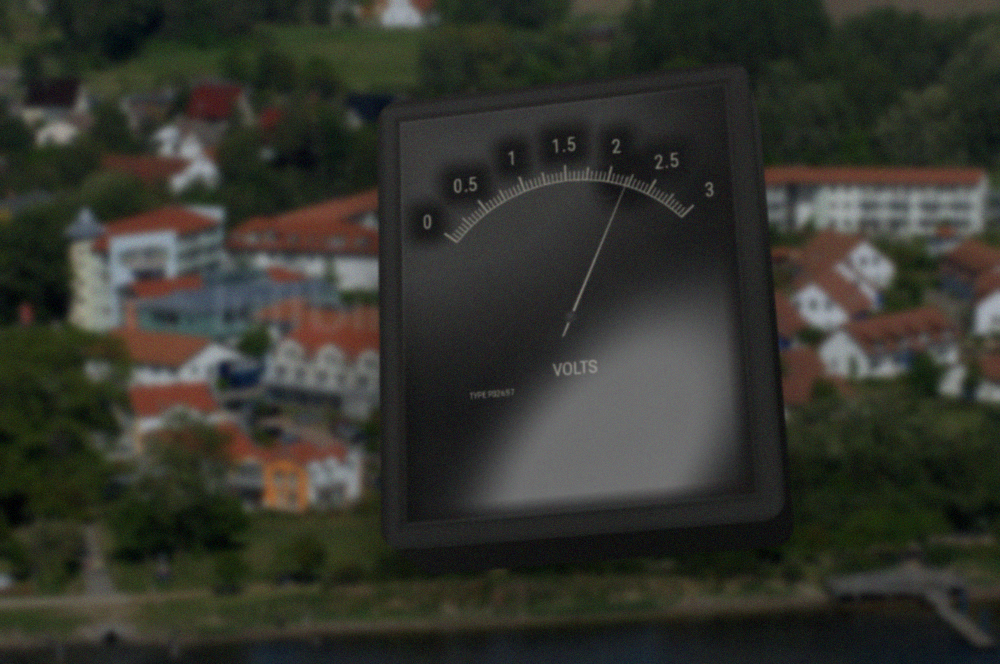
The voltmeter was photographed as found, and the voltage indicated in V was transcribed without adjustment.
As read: 2.25 V
